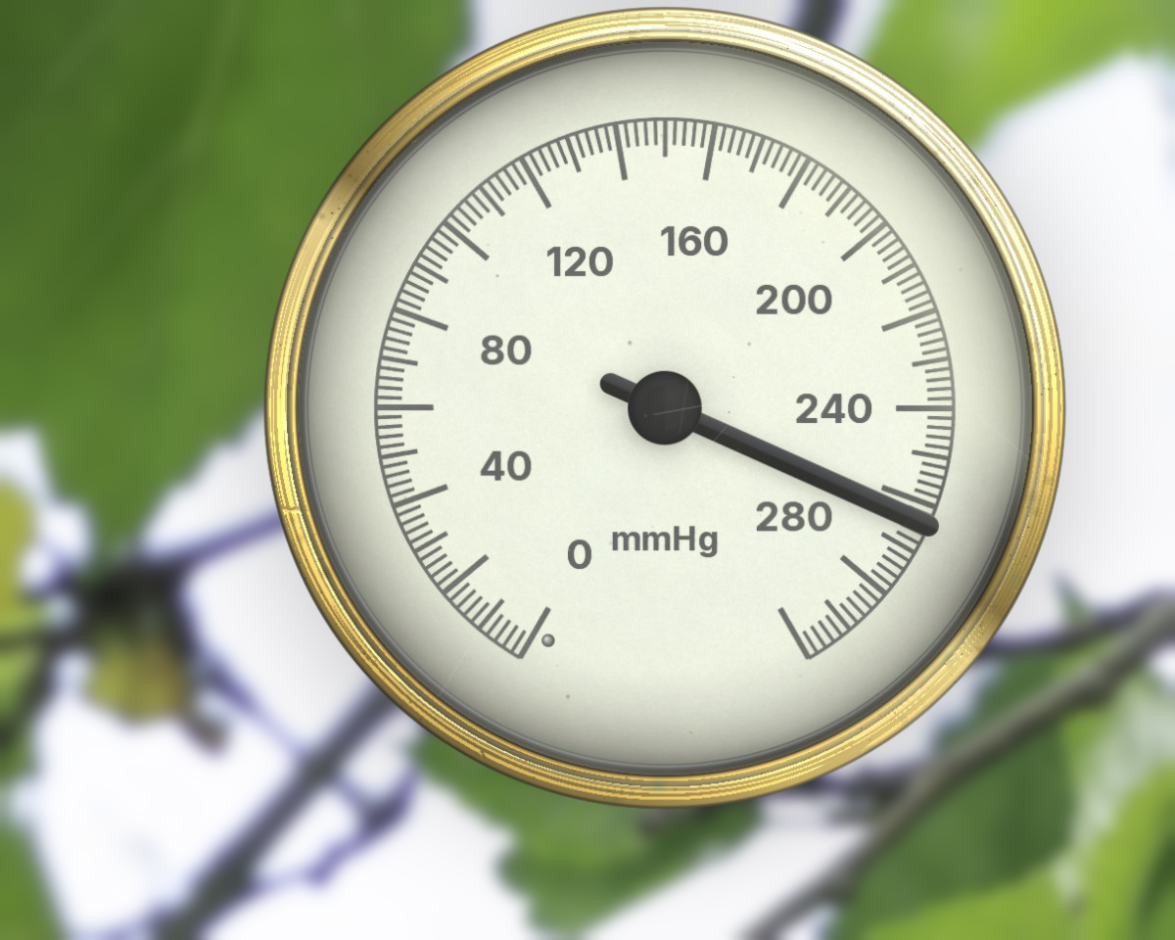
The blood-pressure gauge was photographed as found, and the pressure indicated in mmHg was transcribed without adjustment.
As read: 264 mmHg
